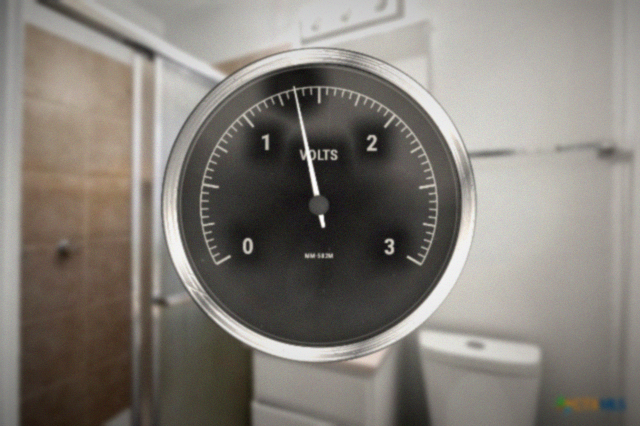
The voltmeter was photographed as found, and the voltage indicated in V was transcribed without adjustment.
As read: 1.35 V
